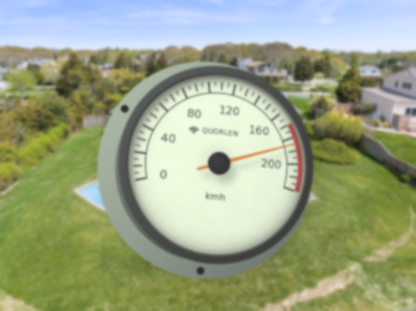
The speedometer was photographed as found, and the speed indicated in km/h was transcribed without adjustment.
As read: 185 km/h
